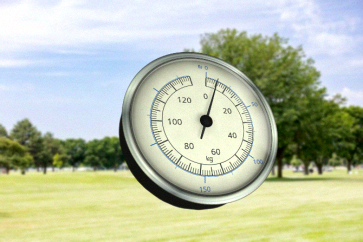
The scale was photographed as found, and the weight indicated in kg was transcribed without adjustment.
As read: 5 kg
